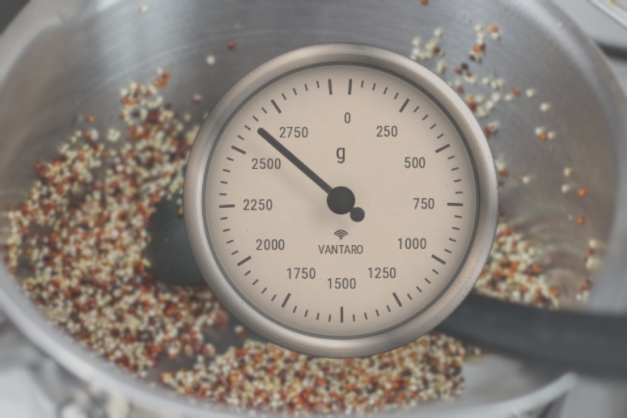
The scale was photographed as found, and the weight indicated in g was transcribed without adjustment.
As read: 2625 g
